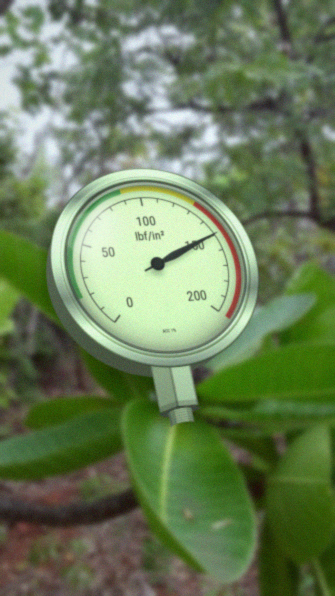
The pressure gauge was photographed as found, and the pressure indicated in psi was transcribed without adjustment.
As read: 150 psi
